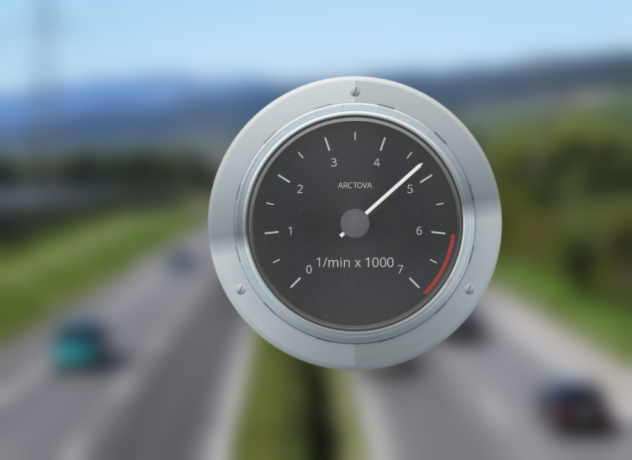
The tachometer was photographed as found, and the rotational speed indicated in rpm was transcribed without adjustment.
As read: 4750 rpm
